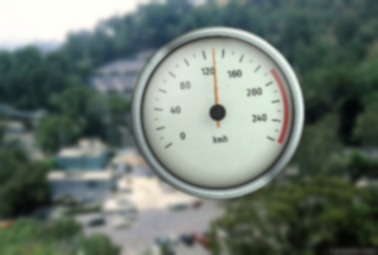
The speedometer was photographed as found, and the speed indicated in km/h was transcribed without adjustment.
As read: 130 km/h
